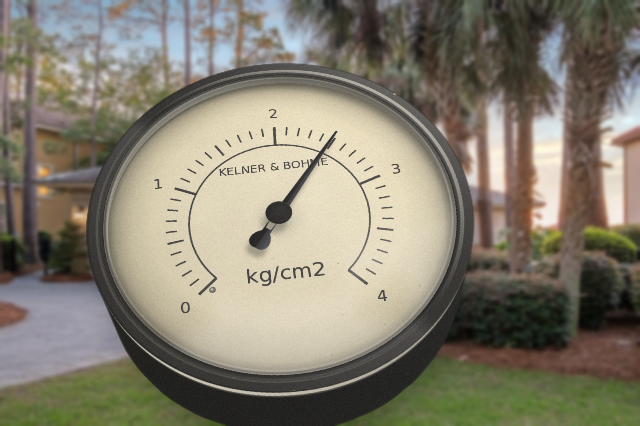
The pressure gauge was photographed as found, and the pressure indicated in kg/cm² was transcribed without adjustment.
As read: 2.5 kg/cm²
